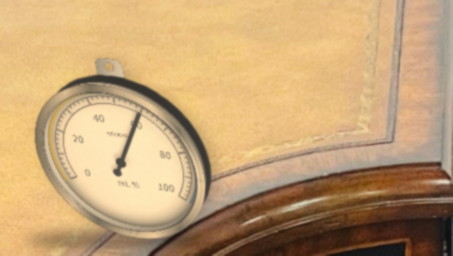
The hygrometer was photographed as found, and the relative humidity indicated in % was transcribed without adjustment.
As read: 60 %
